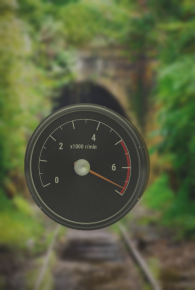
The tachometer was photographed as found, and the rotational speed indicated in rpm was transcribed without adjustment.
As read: 6750 rpm
